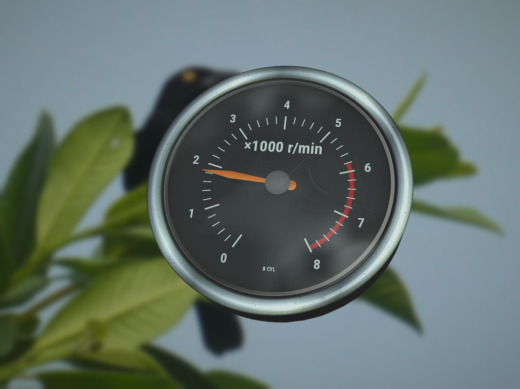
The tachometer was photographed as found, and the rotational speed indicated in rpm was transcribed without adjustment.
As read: 1800 rpm
